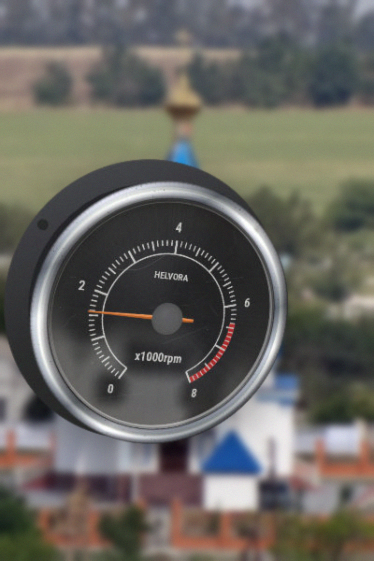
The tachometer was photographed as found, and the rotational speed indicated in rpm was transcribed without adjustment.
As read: 1600 rpm
